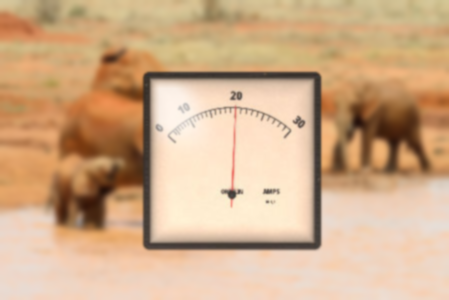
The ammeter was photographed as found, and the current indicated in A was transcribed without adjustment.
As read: 20 A
